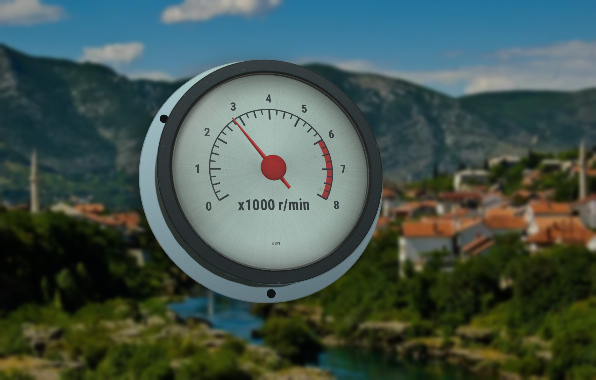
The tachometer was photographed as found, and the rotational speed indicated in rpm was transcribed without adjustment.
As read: 2750 rpm
